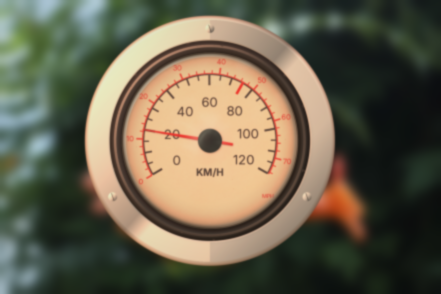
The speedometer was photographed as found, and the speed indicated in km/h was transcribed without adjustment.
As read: 20 km/h
